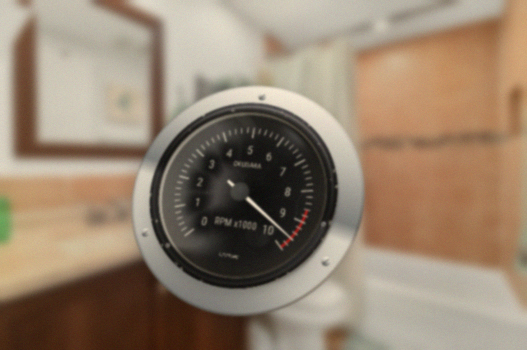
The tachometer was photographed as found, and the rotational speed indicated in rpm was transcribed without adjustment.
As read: 9600 rpm
